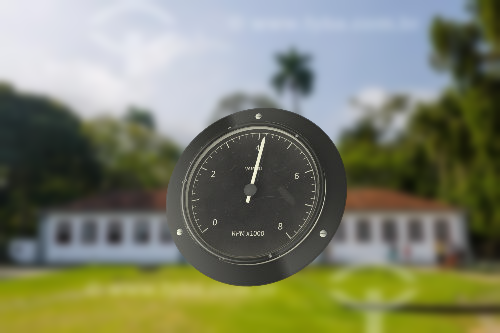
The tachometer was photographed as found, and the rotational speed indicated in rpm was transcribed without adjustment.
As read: 4200 rpm
